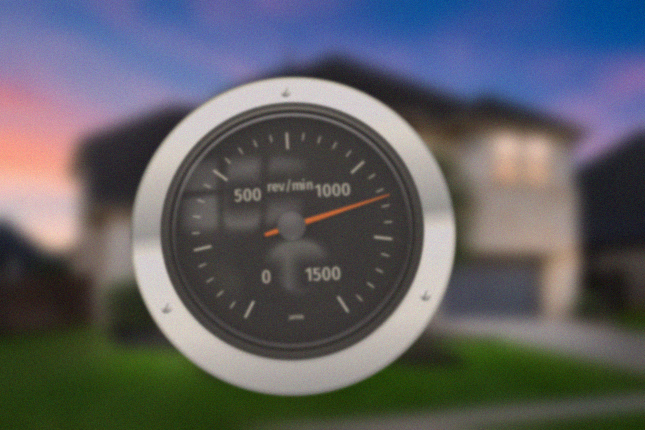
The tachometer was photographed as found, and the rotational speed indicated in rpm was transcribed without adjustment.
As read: 1125 rpm
